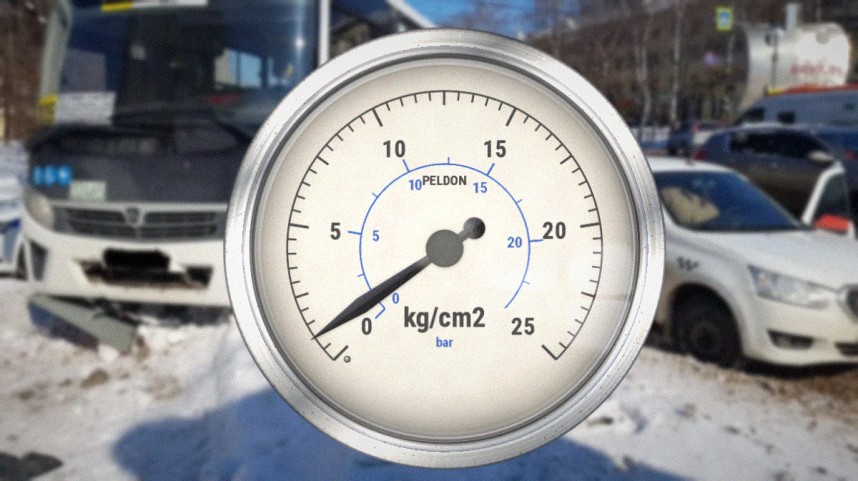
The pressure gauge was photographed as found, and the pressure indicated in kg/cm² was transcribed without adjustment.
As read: 1 kg/cm²
